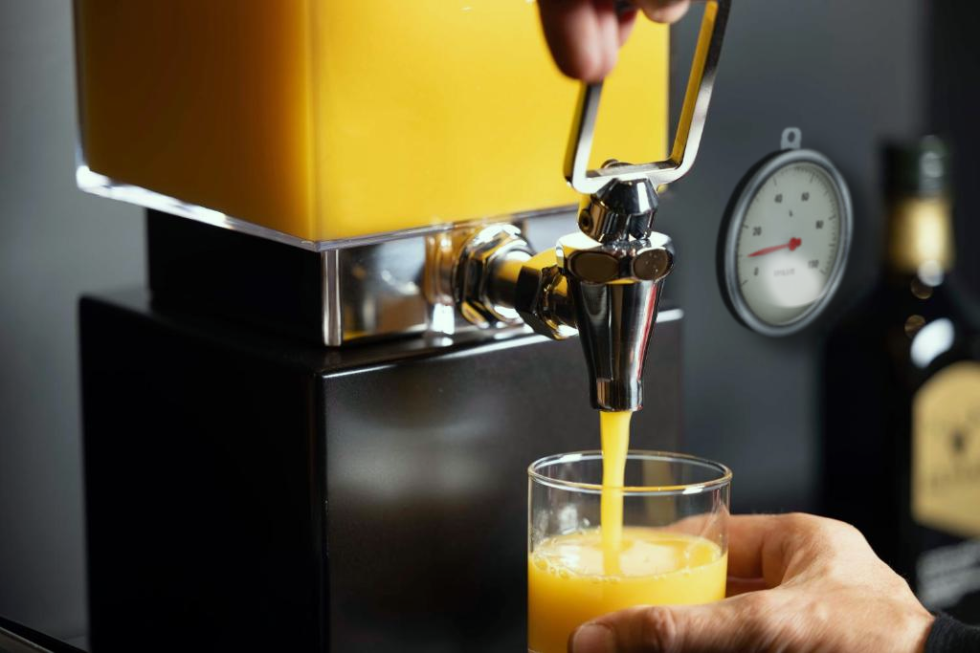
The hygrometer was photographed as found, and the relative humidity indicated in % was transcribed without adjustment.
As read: 10 %
